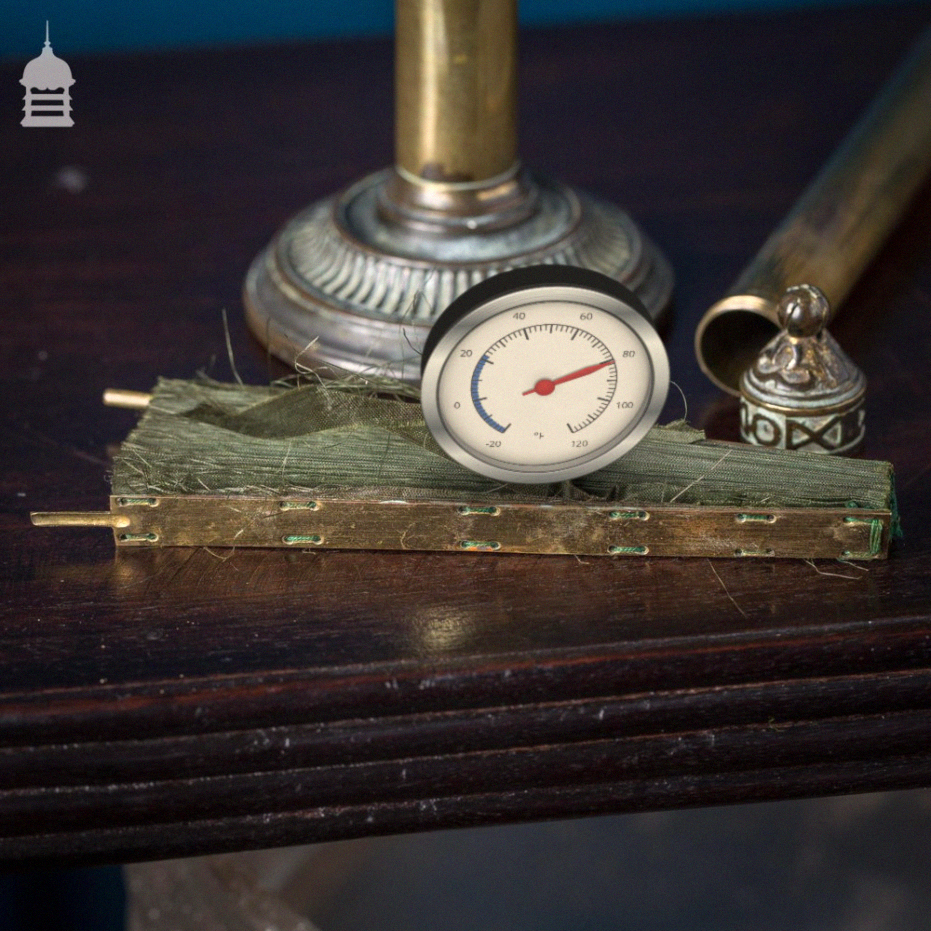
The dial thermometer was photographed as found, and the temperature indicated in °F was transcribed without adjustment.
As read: 80 °F
